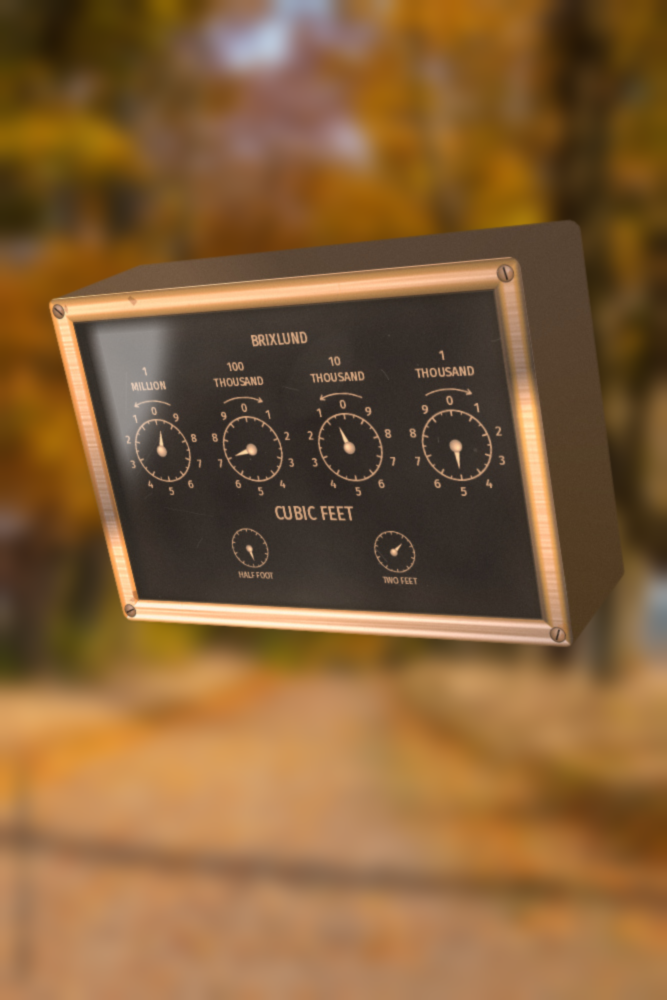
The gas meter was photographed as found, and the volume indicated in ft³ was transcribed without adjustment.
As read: 970500 ft³
